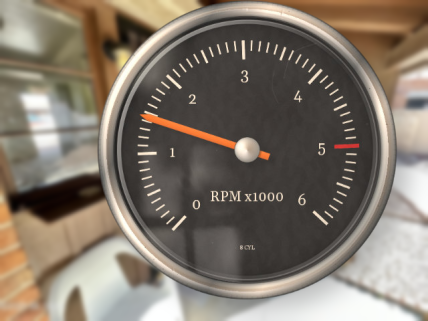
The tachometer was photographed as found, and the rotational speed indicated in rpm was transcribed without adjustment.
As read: 1450 rpm
